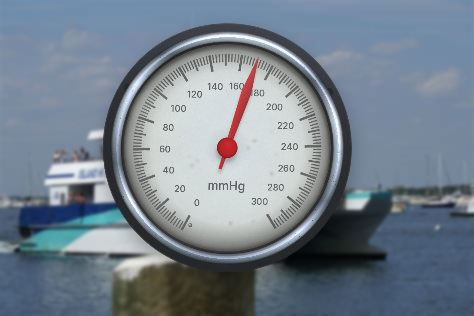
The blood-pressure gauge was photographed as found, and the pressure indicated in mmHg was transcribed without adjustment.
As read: 170 mmHg
